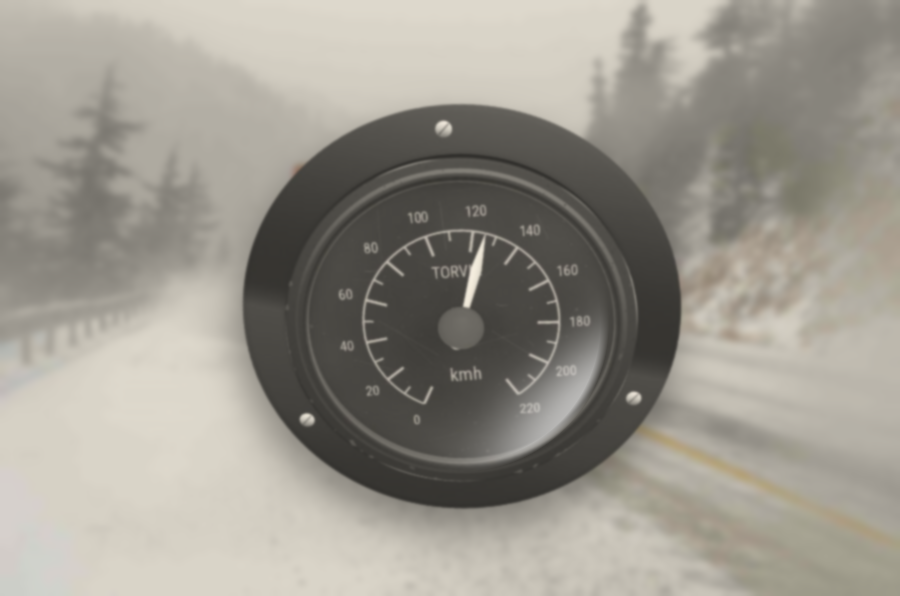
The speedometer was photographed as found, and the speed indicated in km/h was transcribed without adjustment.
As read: 125 km/h
